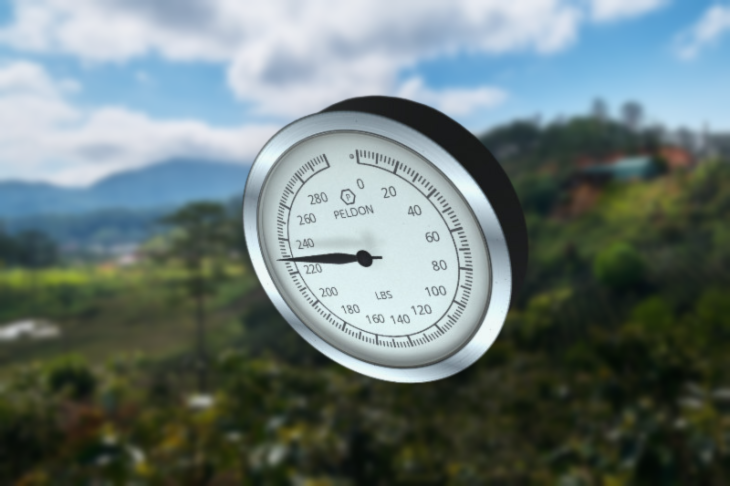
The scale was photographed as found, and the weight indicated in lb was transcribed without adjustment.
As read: 230 lb
